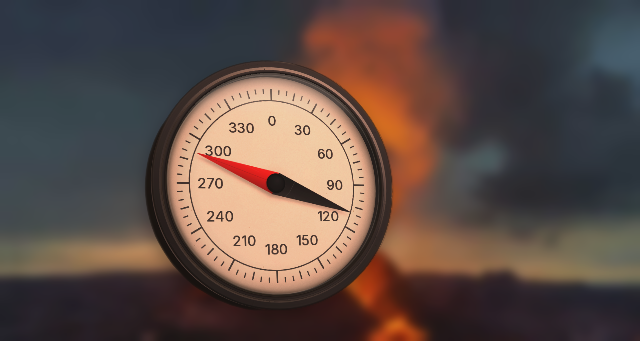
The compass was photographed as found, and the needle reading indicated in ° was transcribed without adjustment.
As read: 290 °
